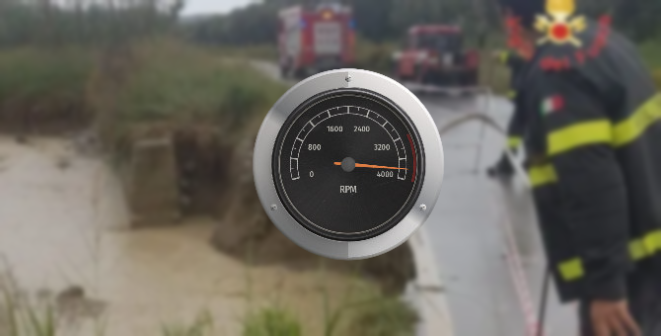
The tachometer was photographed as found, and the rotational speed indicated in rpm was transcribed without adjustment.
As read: 3800 rpm
